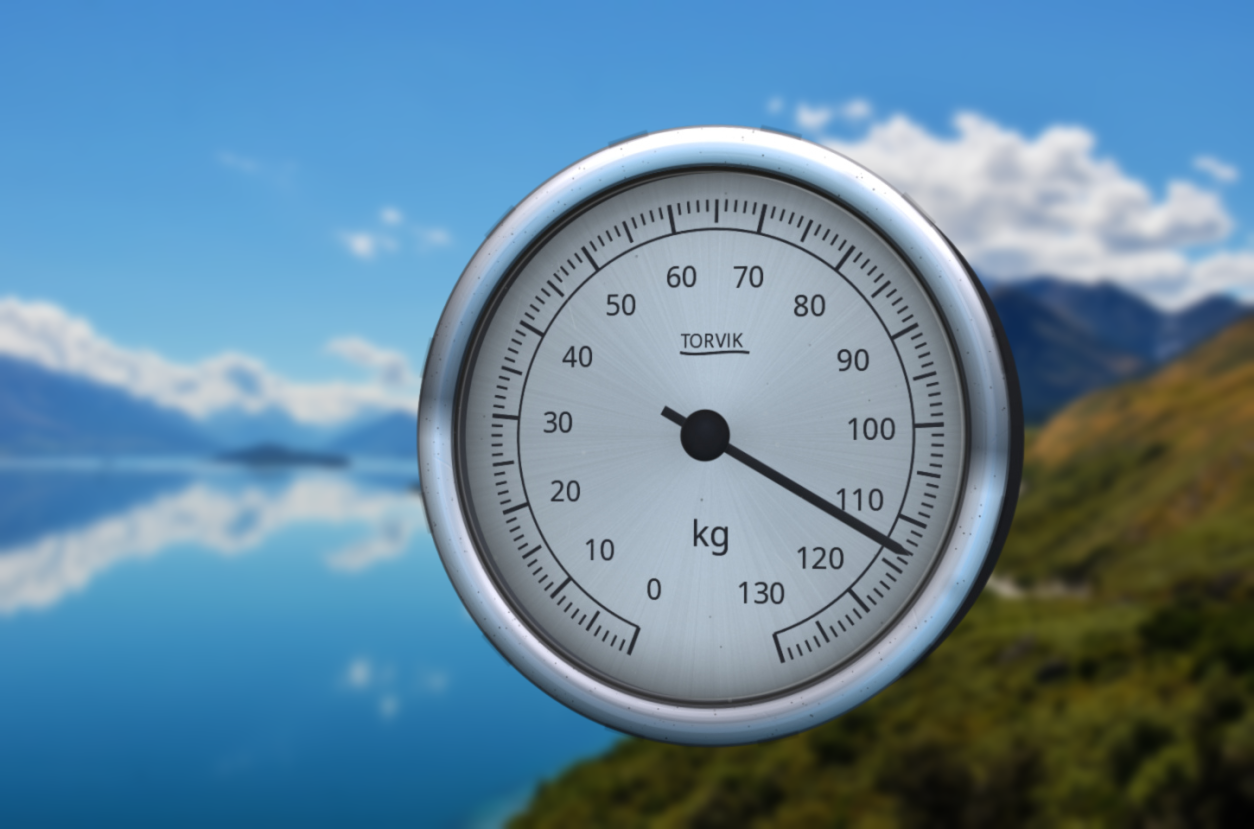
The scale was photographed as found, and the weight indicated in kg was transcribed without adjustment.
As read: 113 kg
